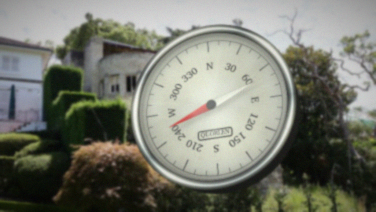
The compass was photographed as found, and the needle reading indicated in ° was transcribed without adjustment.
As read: 250 °
